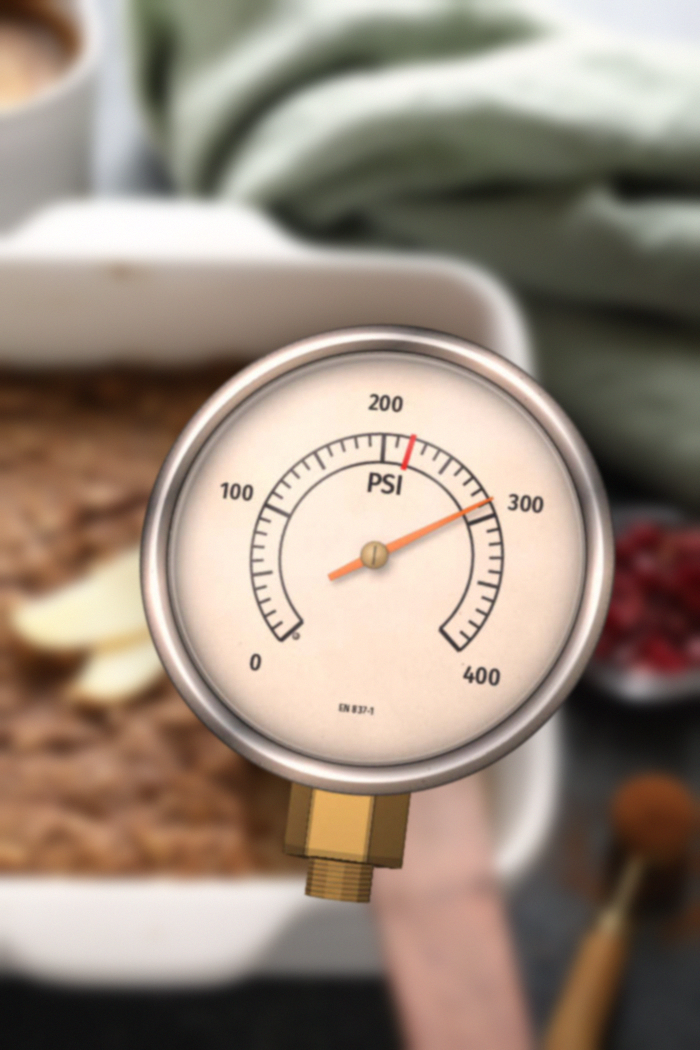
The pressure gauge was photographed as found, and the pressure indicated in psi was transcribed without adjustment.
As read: 290 psi
